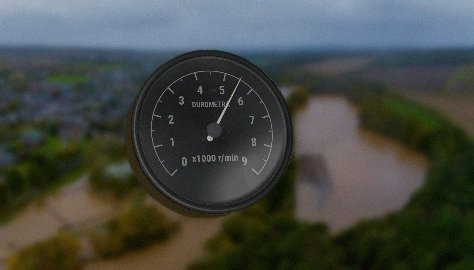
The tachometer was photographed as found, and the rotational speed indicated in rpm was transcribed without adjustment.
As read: 5500 rpm
